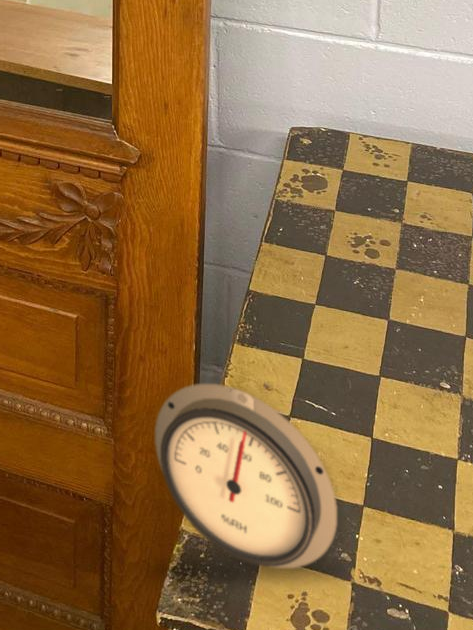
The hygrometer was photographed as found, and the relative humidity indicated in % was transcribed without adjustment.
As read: 56 %
